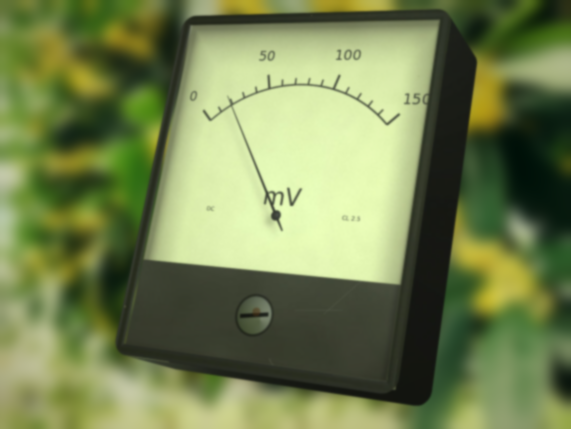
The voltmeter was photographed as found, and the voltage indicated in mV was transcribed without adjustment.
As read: 20 mV
